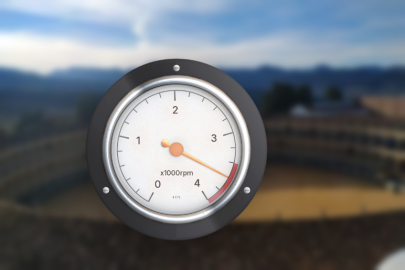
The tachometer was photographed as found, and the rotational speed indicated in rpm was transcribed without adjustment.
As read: 3600 rpm
